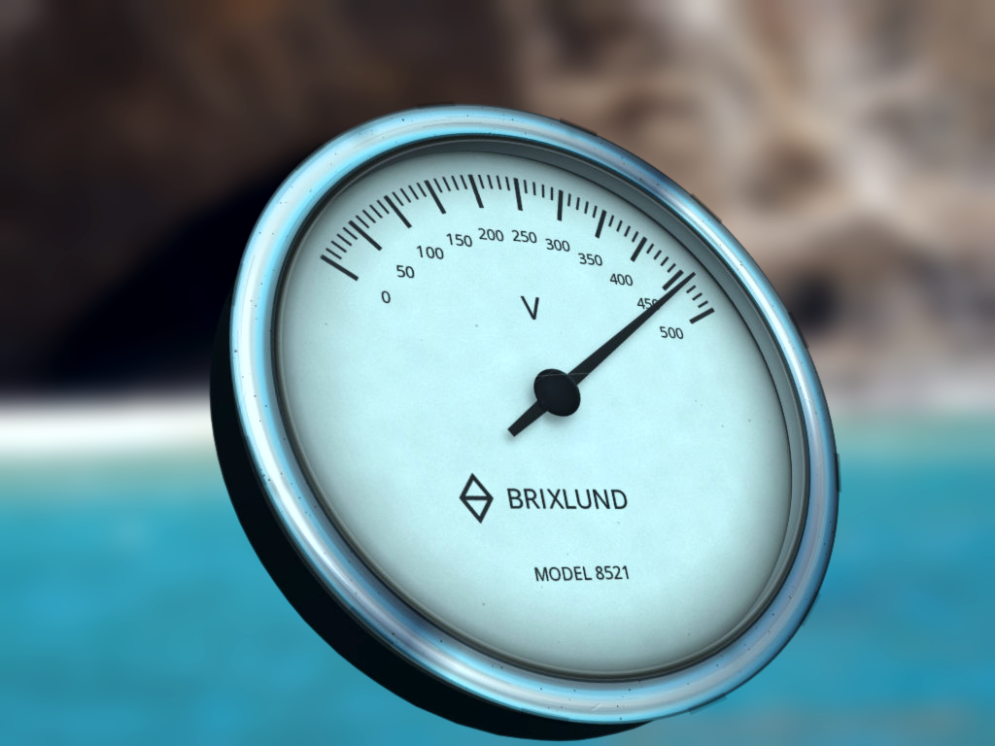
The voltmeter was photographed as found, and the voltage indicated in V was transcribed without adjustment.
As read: 460 V
